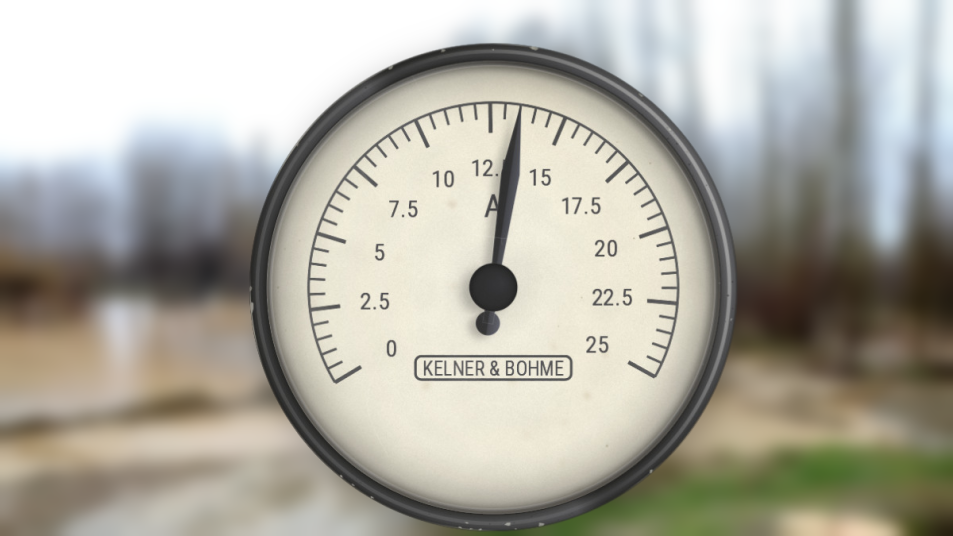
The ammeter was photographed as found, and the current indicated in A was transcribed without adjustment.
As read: 13.5 A
